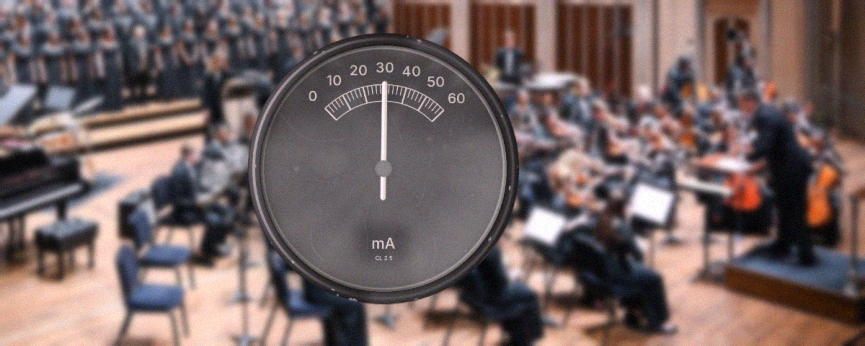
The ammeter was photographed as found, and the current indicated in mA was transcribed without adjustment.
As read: 30 mA
